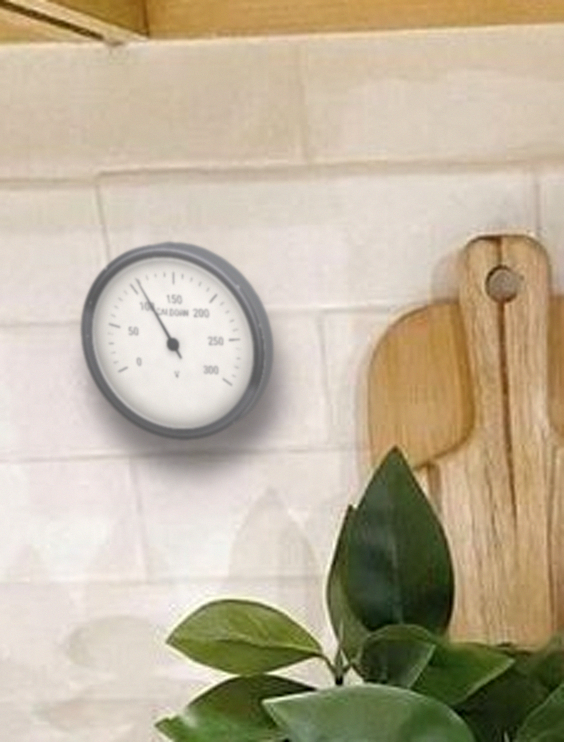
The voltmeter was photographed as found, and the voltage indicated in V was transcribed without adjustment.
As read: 110 V
